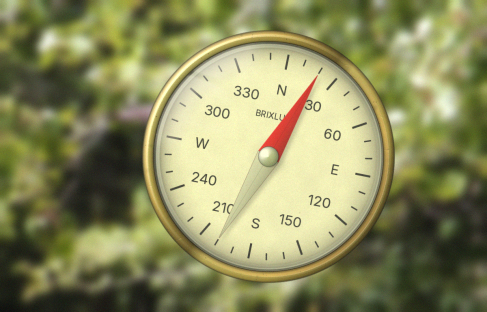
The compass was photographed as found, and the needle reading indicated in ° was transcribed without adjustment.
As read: 20 °
